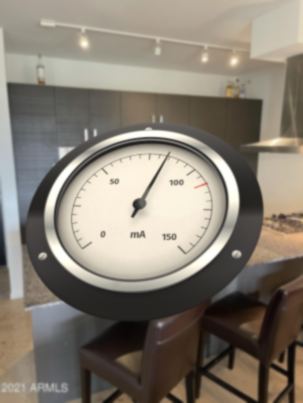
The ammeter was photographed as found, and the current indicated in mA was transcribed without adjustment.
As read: 85 mA
